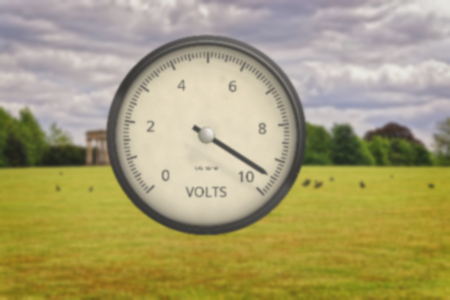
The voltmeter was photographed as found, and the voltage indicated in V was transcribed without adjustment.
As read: 9.5 V
